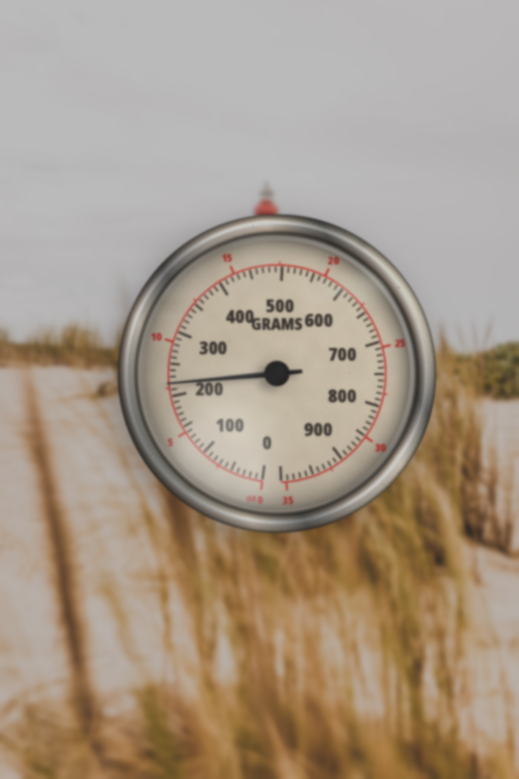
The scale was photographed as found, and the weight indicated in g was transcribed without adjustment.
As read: 220 g
